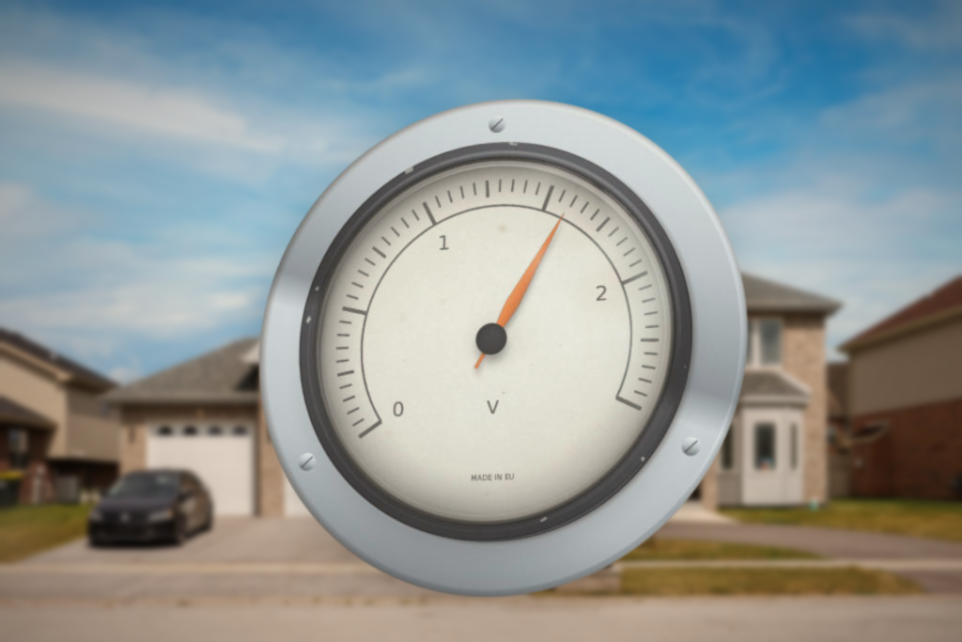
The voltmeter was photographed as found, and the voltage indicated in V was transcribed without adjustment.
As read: 1.6 V
